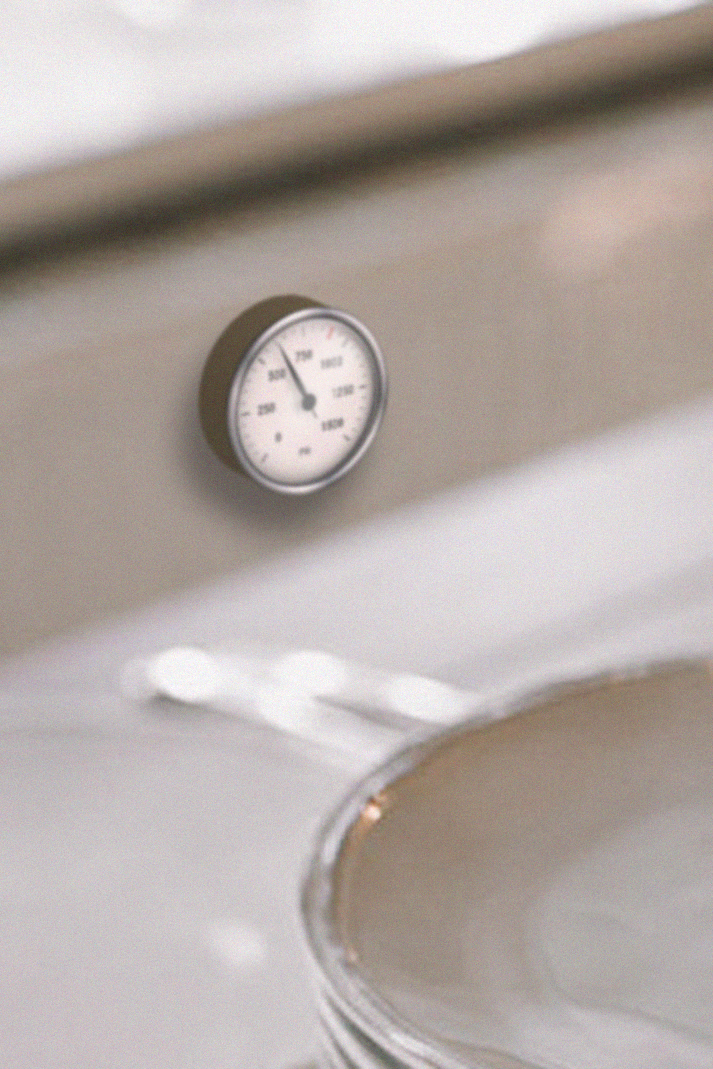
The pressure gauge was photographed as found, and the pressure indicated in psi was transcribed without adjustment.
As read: 600 psi
